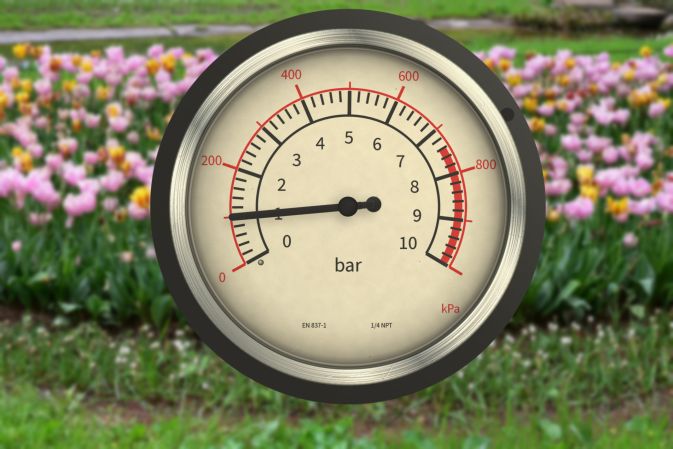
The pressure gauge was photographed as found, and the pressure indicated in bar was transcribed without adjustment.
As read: 1 bar
